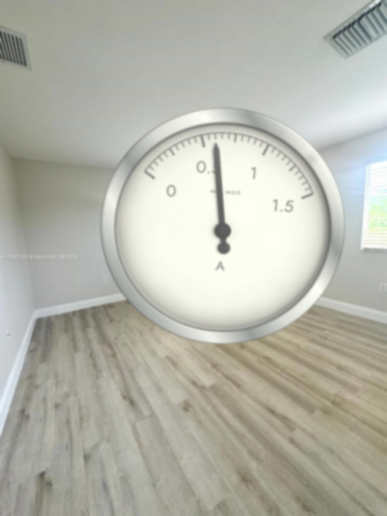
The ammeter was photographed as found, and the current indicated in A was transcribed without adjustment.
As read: 0.6 A
